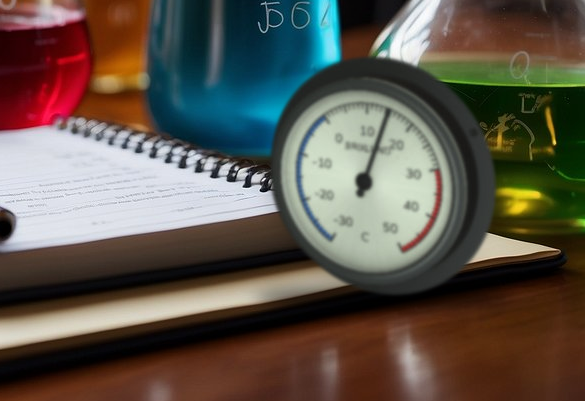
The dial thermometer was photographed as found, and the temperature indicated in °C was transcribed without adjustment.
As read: 15 °C
